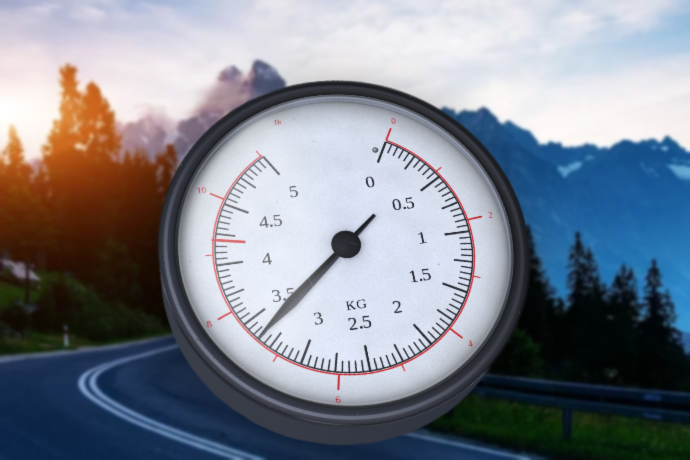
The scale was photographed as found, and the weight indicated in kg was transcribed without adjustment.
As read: 3.35 kg
